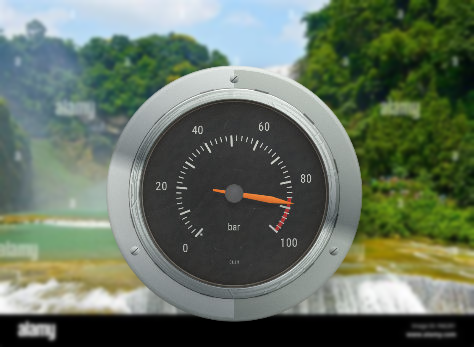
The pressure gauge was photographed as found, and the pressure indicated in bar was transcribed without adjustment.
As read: 88 bar
